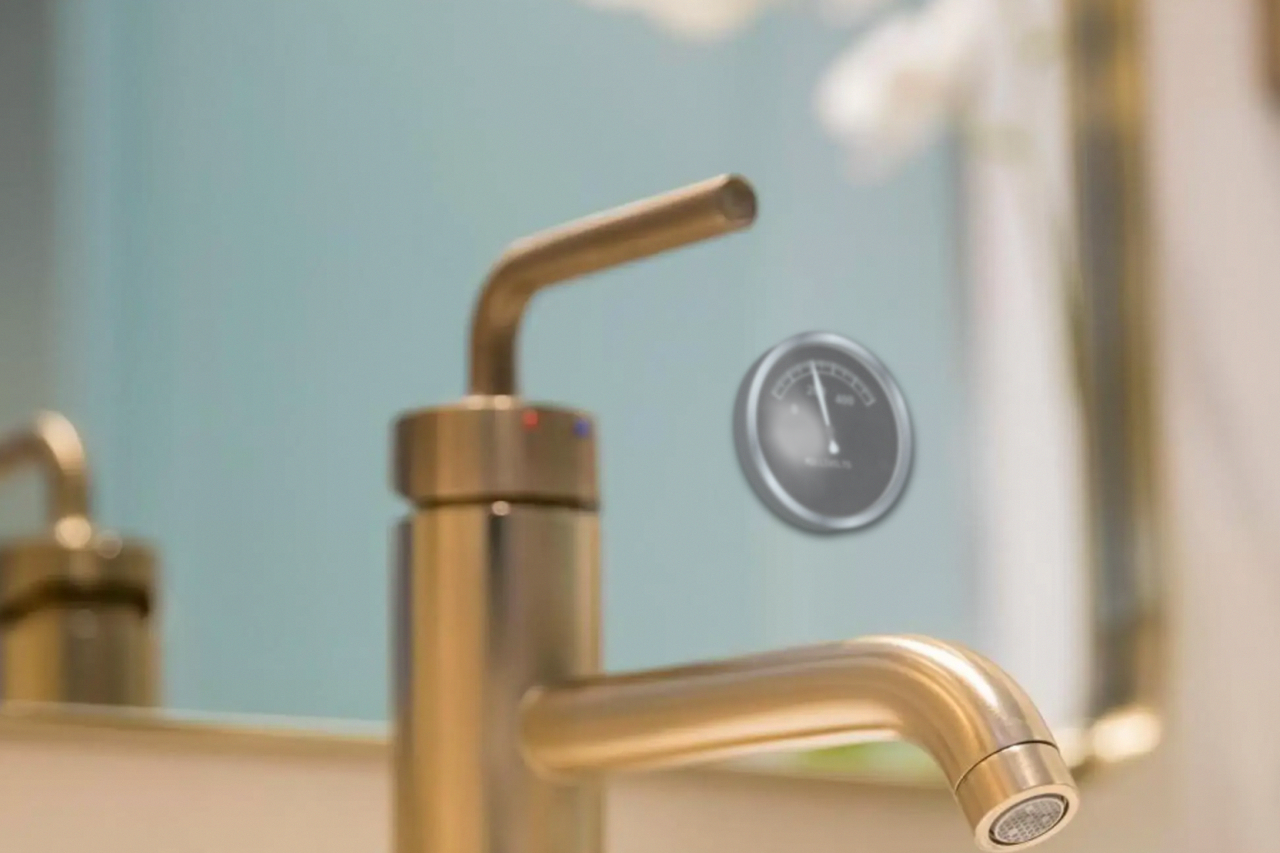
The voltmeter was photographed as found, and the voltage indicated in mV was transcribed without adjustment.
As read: 200 mV
